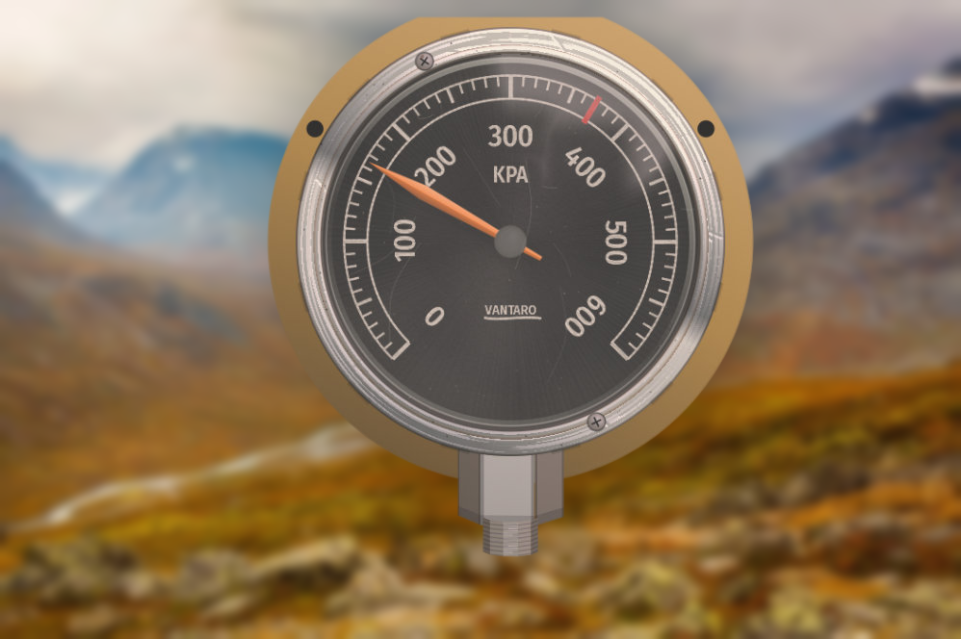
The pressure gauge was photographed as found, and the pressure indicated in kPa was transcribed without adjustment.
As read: 165 kPa
